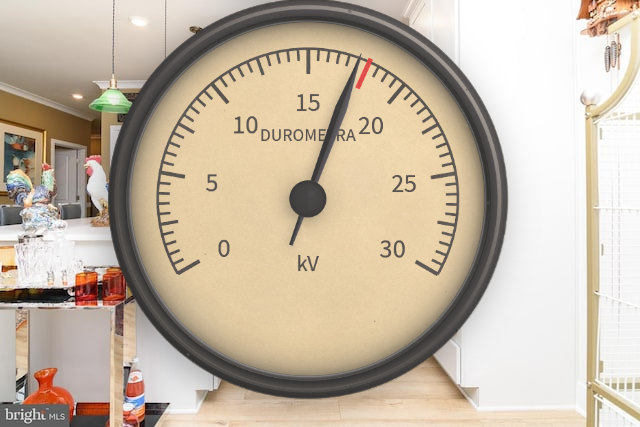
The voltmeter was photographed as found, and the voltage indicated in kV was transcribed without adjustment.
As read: 17.5 kV
